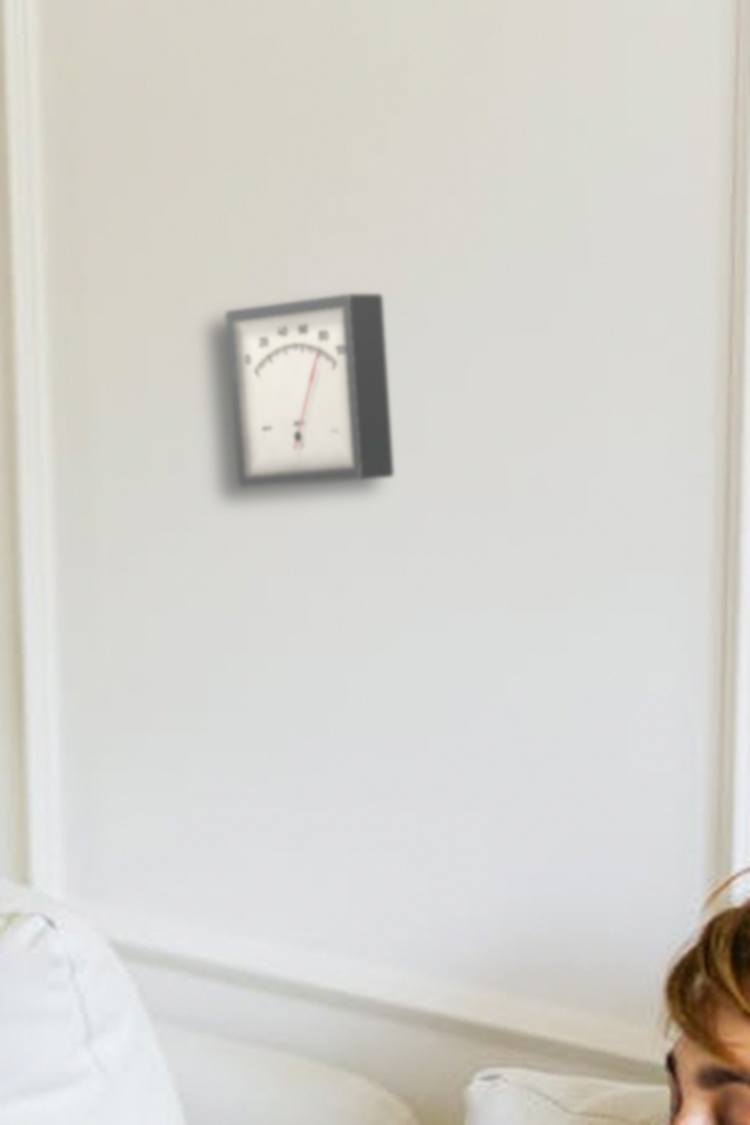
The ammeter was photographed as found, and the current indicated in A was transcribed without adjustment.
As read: 80 A
